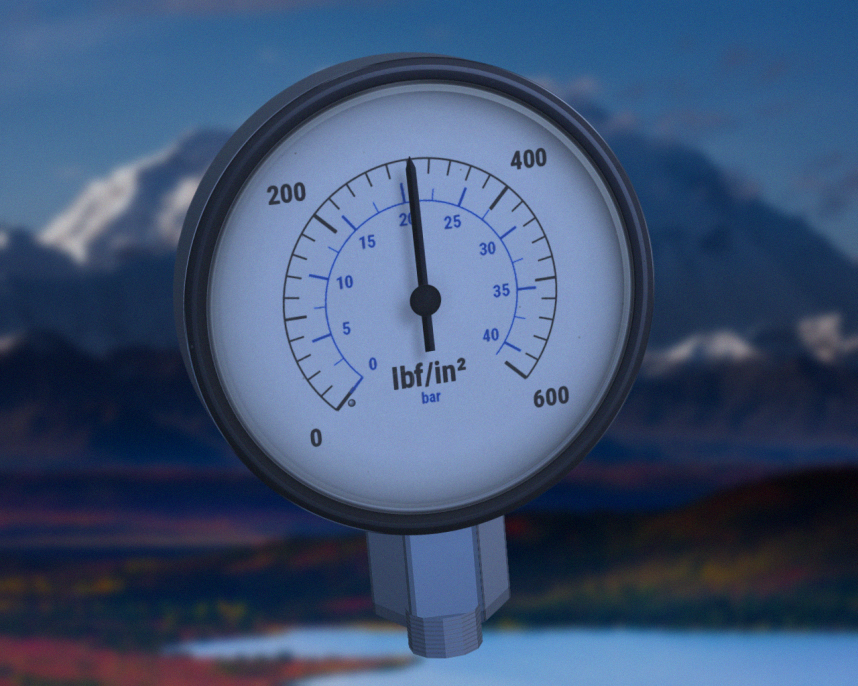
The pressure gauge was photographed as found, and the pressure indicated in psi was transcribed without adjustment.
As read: 300 psi
